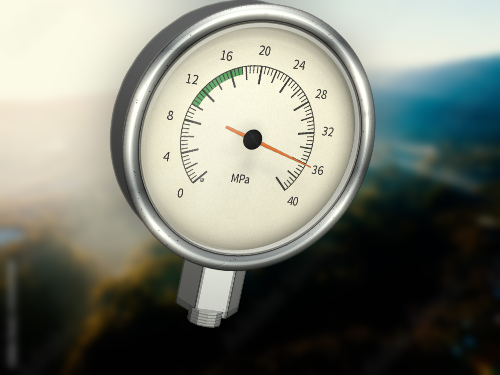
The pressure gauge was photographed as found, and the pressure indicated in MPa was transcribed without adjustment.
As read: 36 MPa
